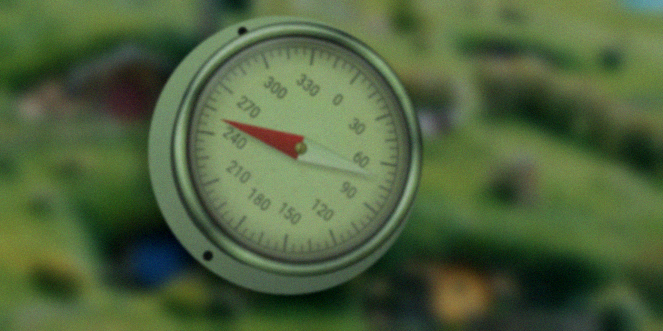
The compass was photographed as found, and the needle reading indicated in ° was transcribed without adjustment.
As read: 250 °
